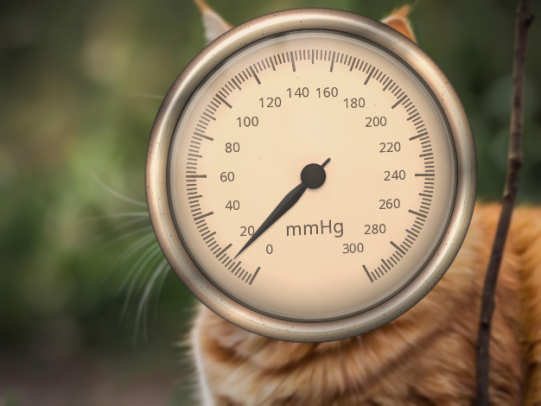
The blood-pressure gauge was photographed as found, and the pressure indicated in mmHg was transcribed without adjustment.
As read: 14 mmHg
